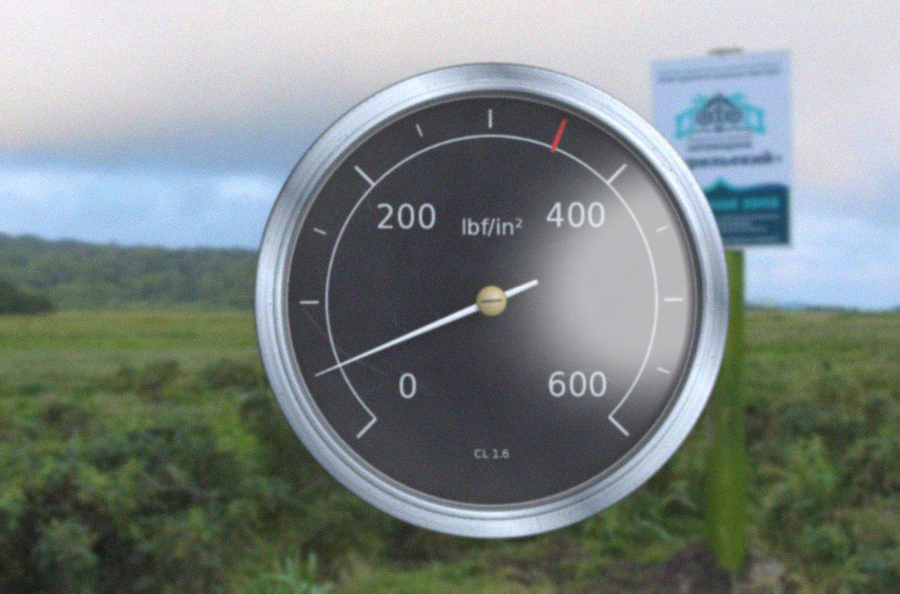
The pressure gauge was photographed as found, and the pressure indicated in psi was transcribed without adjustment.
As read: 50 psi
